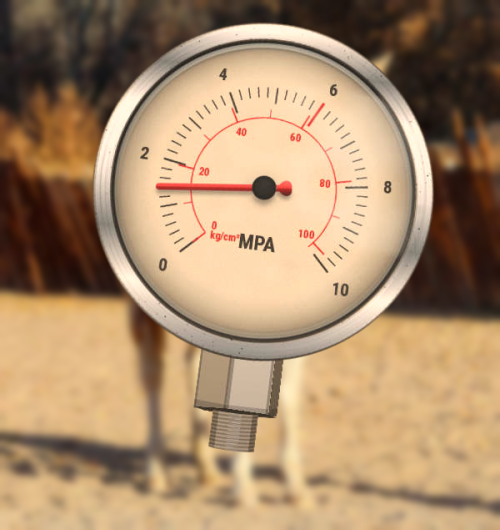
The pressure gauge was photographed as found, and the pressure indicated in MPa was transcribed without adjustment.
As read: 1.4 MPa
